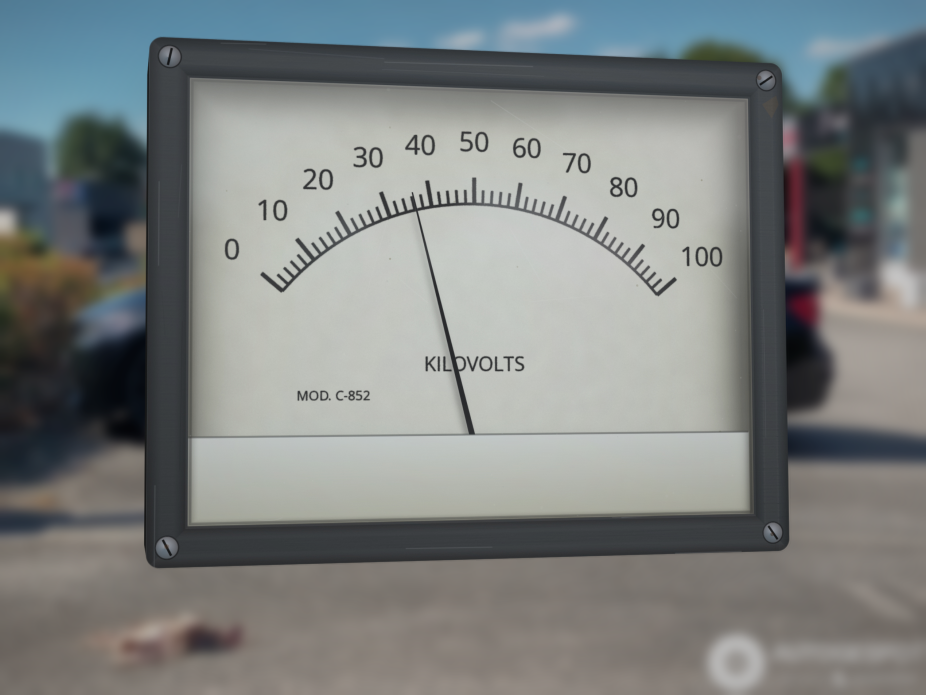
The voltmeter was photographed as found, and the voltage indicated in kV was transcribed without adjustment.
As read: 36 kV
